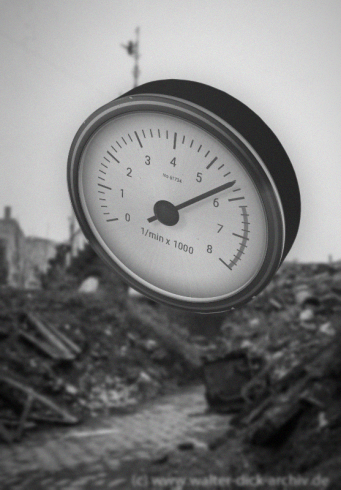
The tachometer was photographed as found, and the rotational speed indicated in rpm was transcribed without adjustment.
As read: 5600 rpm
